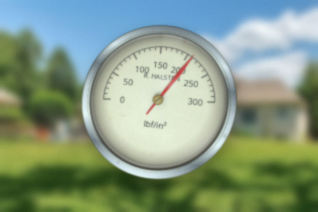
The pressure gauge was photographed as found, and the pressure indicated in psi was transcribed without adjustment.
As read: 210 psi
